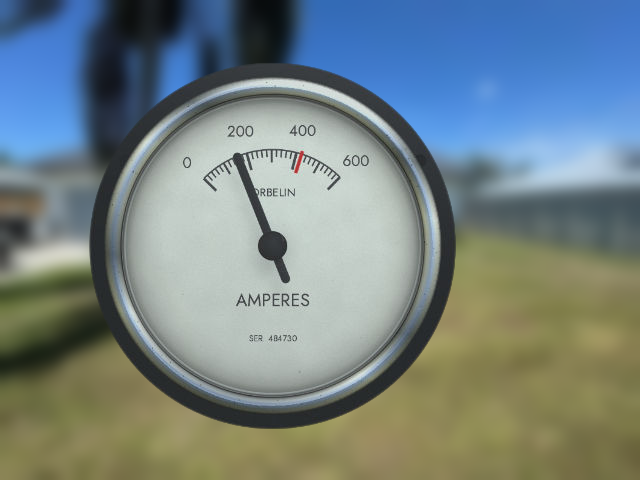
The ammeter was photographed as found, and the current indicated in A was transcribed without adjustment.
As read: 160 A
